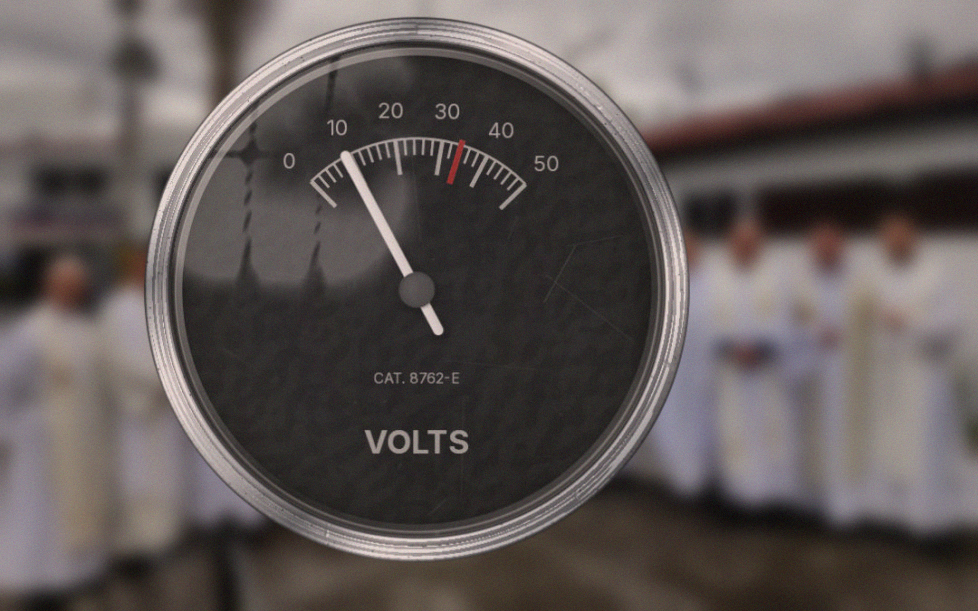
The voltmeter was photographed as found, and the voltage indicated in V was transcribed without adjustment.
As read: 9 V
